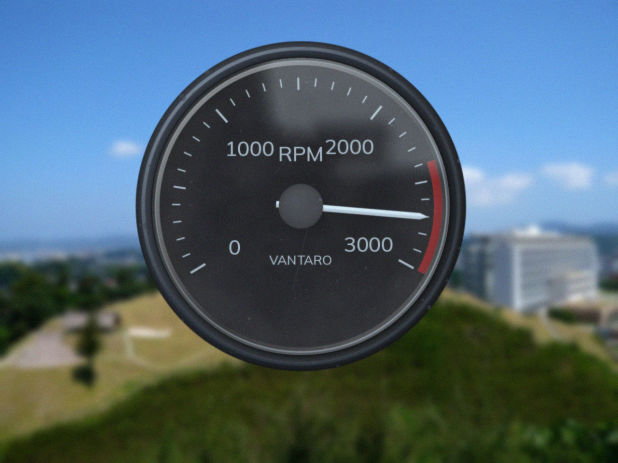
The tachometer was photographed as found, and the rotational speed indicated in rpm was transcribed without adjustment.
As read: 2700 rpm
